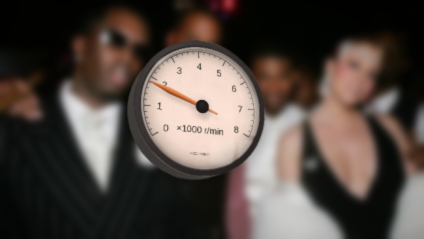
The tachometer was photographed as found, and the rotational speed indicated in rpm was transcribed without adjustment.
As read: 1800 rpm
